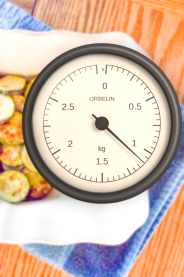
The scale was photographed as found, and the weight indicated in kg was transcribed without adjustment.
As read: 1.1 kg
